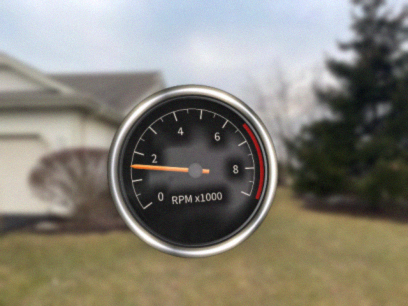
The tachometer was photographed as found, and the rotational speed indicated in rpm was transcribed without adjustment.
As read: 1500 rpm
